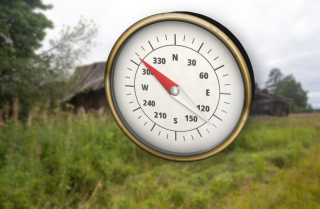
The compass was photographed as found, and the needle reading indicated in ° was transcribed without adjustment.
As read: 310 °
